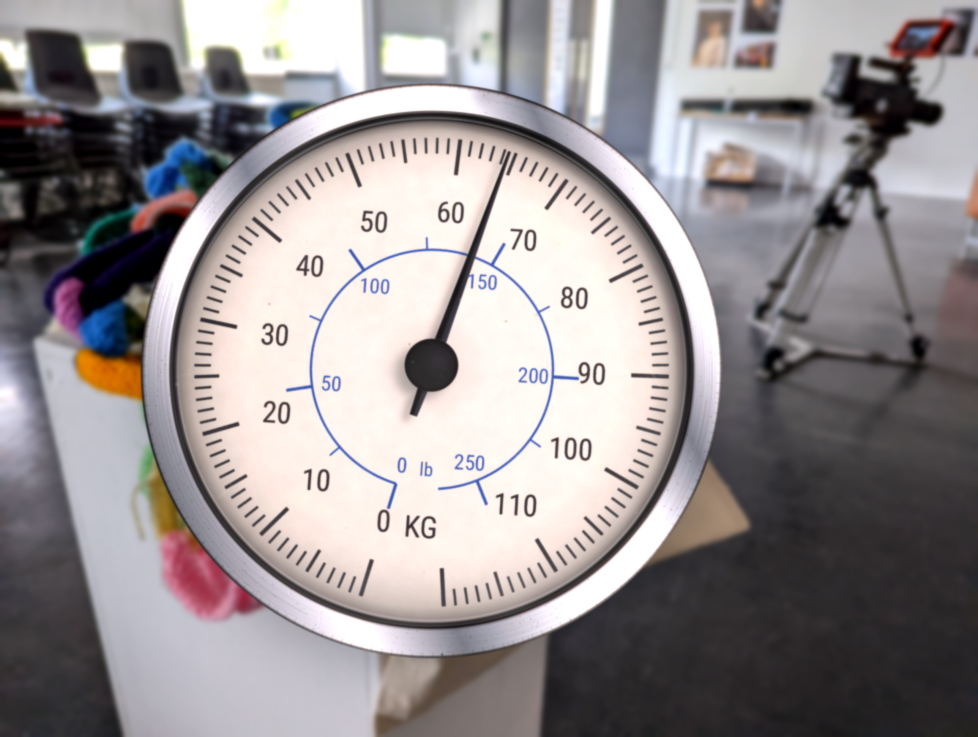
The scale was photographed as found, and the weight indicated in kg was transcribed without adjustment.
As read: 64.5 kg
